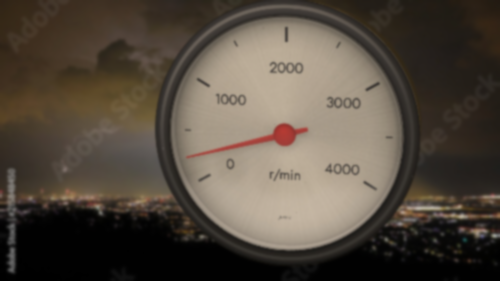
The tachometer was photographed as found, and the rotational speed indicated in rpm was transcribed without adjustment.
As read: 250 rpm
